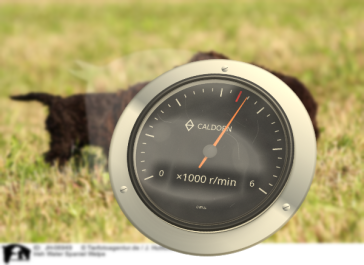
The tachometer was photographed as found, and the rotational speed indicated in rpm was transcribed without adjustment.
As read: 3600 rpm
